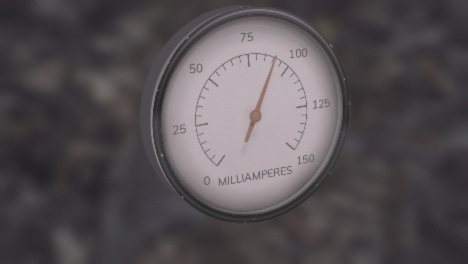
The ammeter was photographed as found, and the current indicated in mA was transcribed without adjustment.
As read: 90 mA
